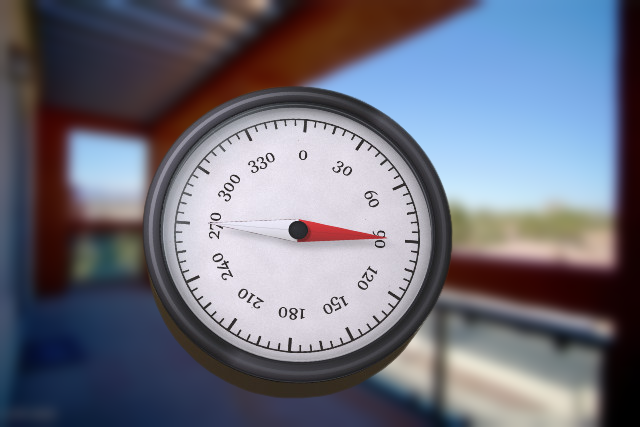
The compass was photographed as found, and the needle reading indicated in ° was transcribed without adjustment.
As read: 90 °
